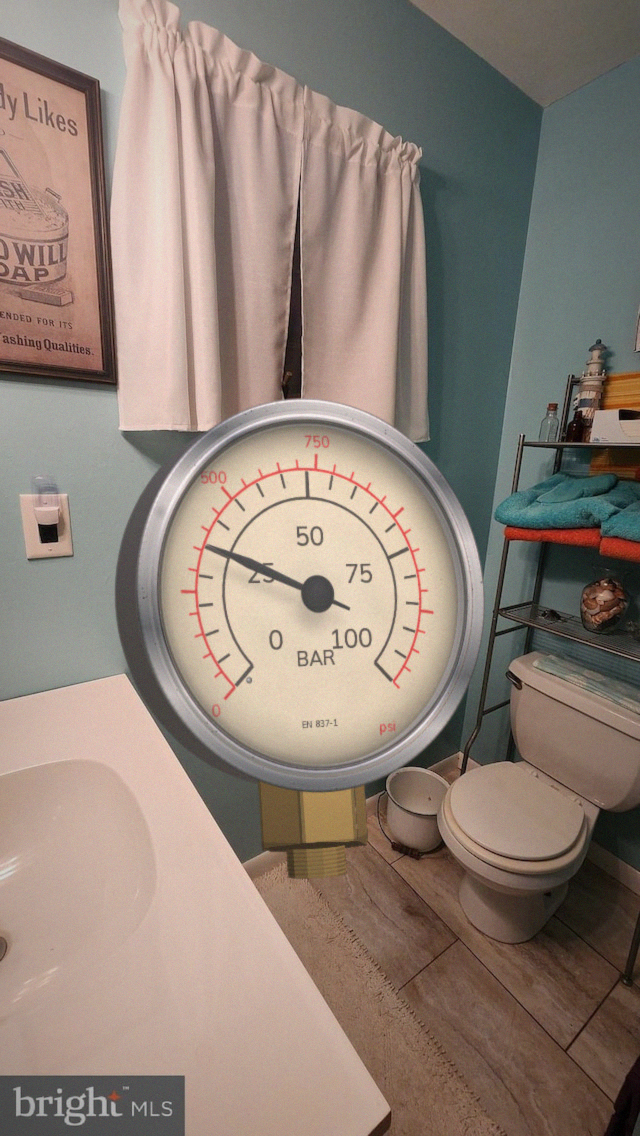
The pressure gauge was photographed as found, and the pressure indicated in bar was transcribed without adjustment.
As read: 25 bar
